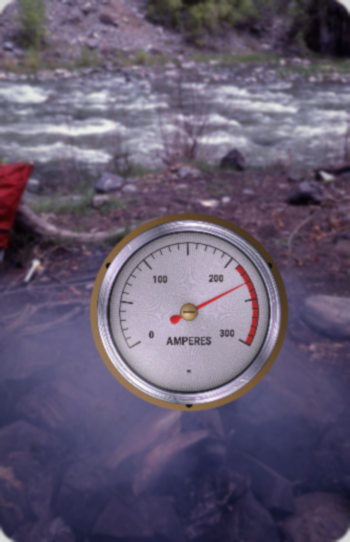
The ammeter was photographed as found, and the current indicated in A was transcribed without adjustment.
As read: 230 A
